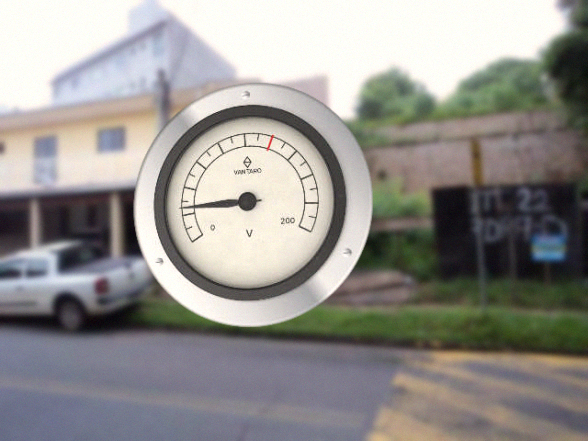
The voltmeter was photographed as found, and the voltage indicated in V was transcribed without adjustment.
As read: 25 V
